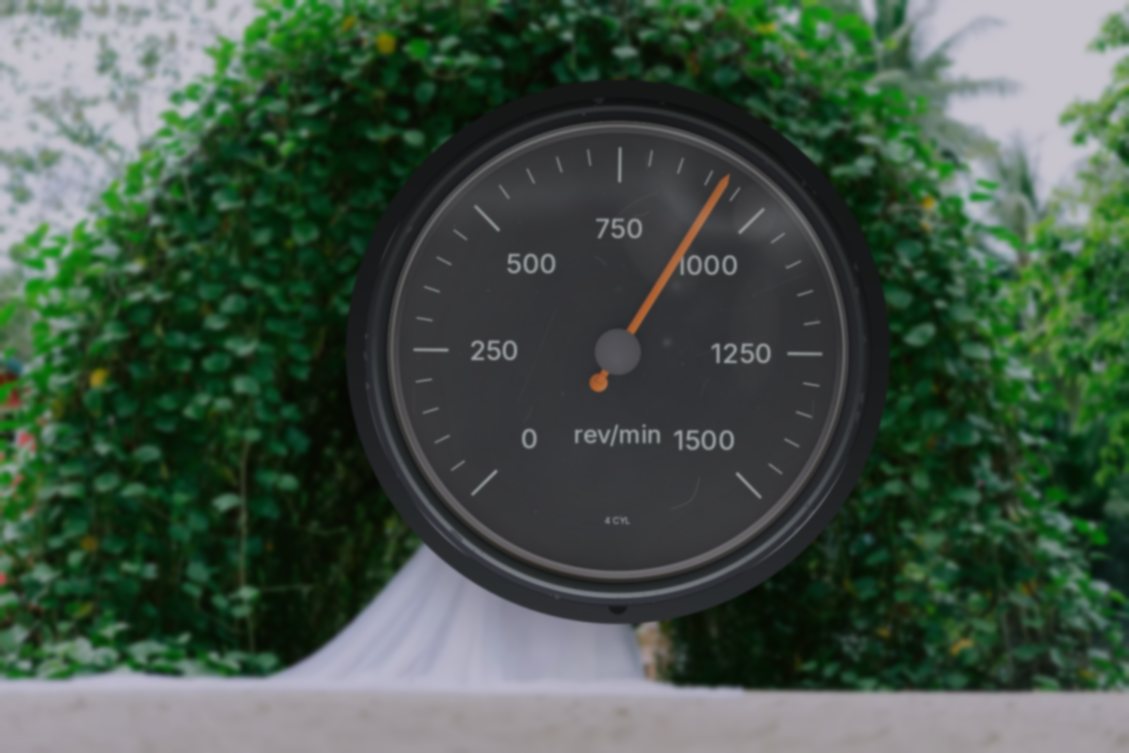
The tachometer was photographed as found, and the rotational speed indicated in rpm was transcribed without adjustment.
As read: 925 rpm
